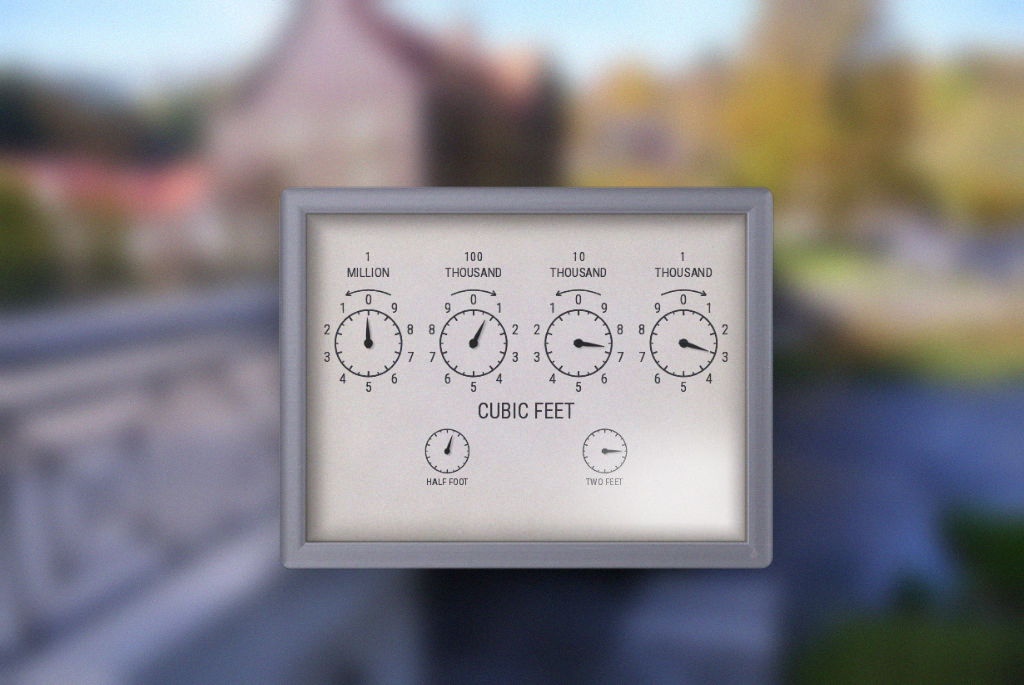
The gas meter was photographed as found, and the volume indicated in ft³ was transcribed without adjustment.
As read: 7300 ft³
